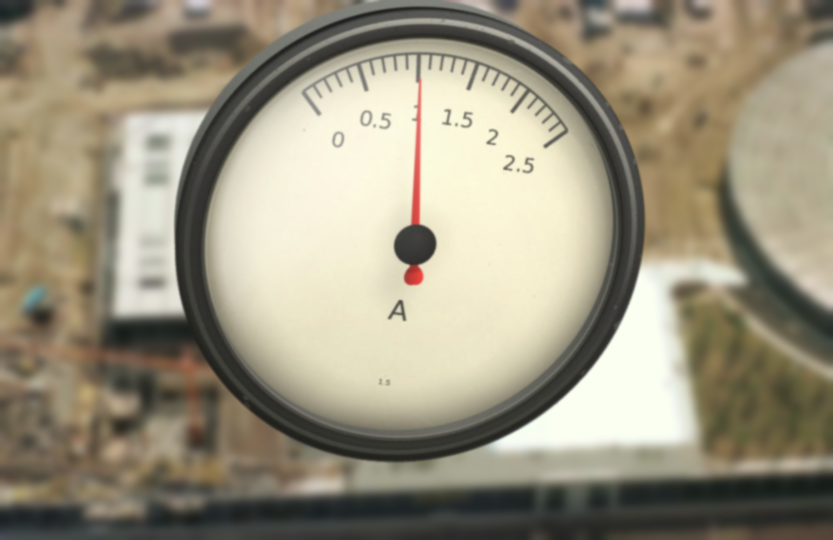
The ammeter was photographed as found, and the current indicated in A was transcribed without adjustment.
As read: 1 A
